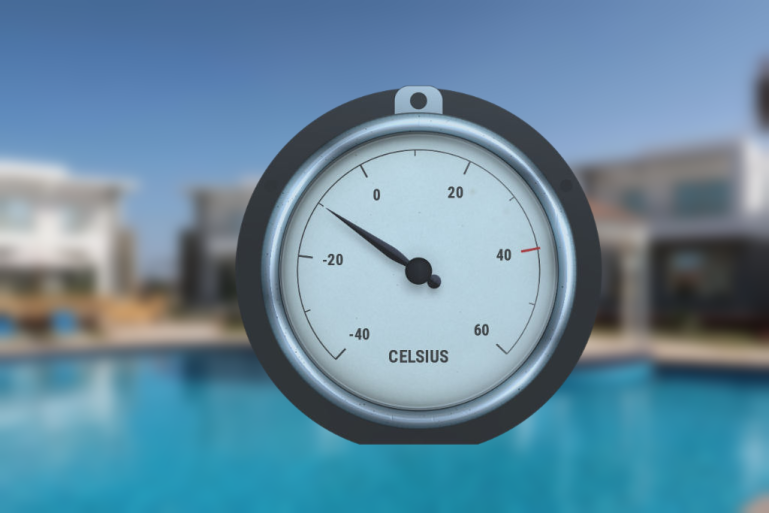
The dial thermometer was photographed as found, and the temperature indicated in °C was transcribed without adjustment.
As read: -10 °C
